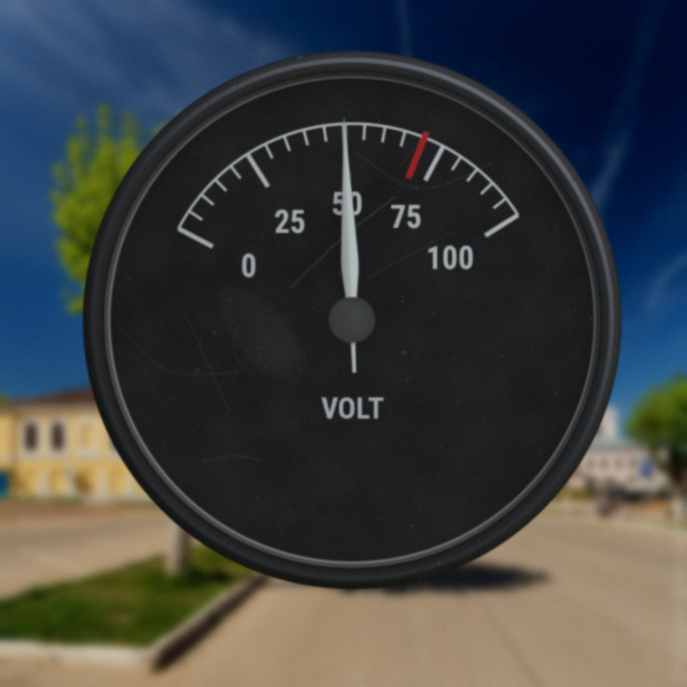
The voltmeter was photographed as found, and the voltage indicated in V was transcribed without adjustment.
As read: 50 V
